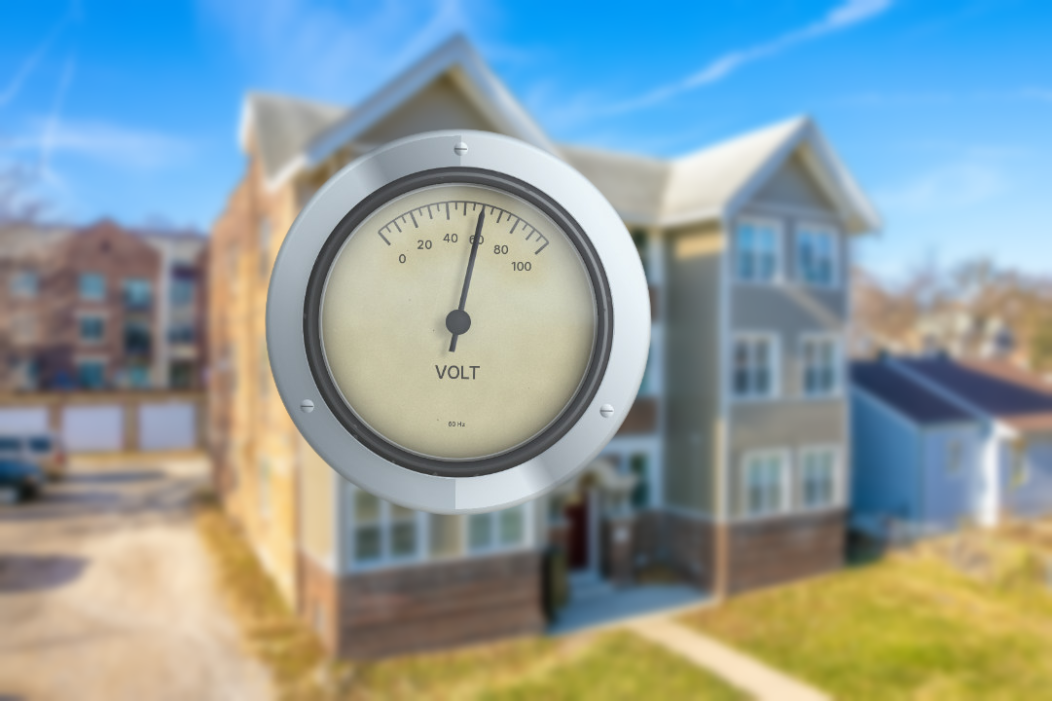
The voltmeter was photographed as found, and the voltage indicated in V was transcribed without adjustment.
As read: 60 V
